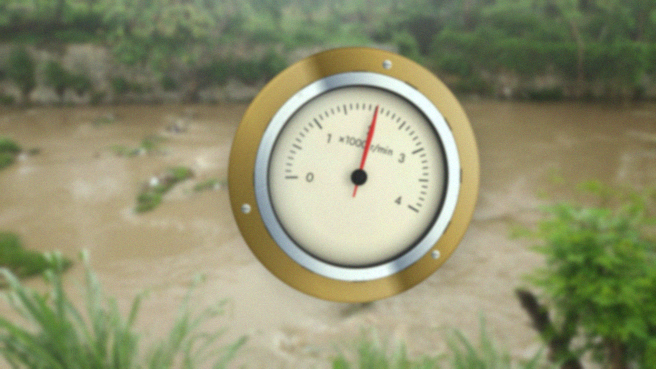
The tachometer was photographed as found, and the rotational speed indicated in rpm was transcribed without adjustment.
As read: 2000 rpm
